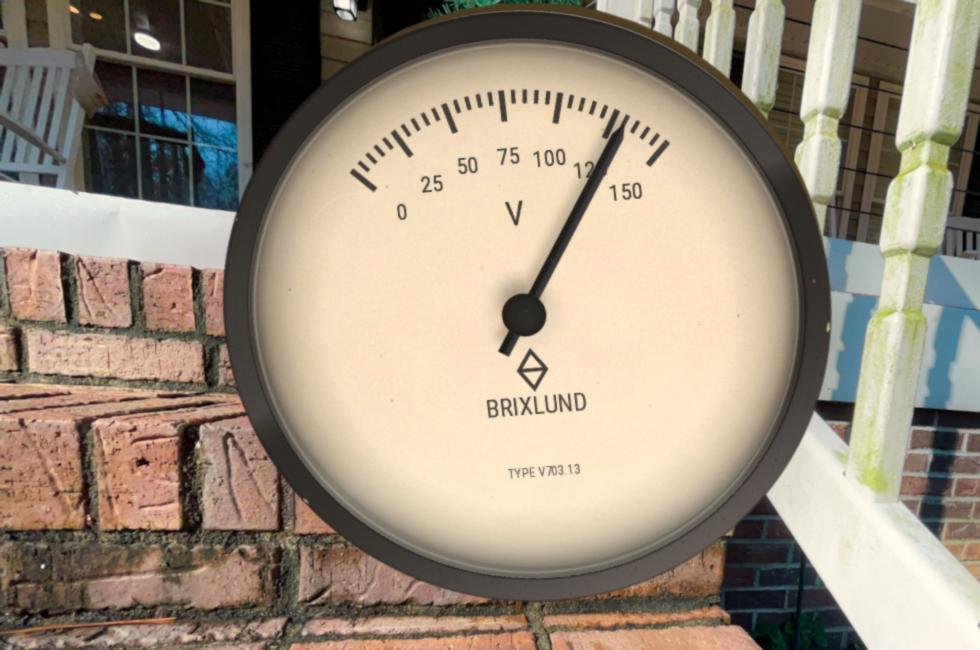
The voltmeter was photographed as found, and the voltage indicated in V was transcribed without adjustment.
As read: 130 V
